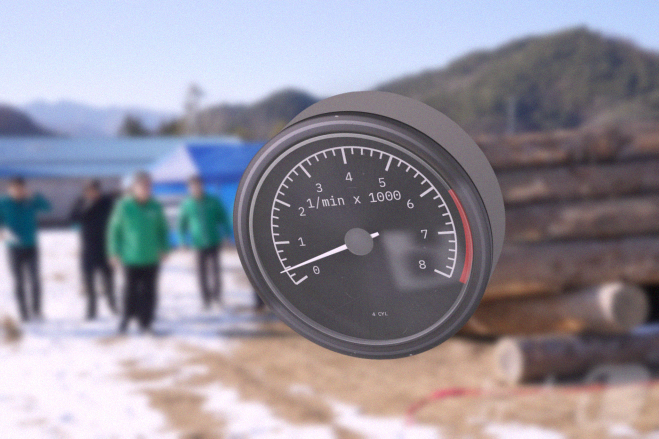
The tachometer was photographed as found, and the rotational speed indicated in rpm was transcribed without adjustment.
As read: 400 rpm
